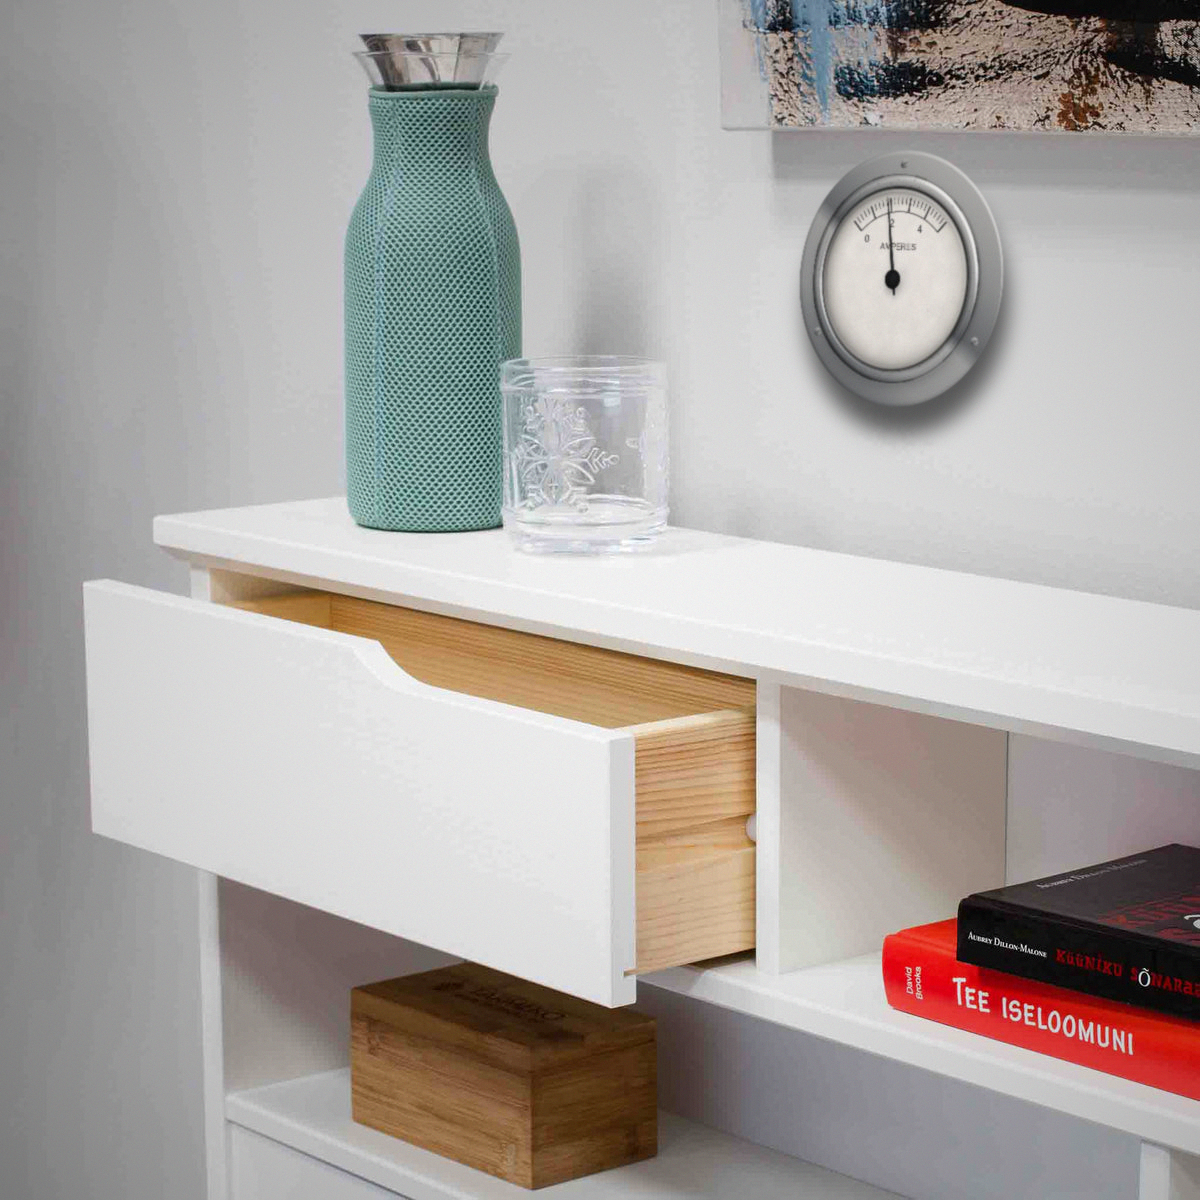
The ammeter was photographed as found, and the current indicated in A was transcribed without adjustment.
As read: 2 A
